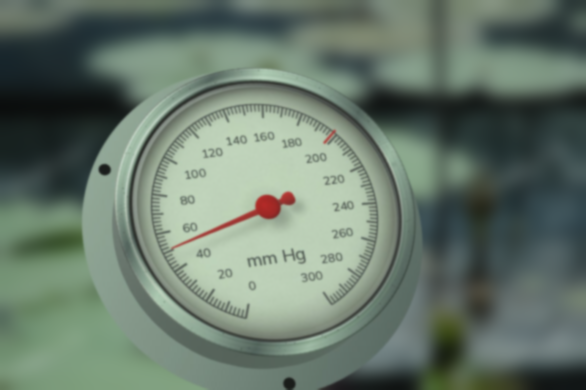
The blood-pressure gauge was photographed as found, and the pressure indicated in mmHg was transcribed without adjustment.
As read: 50 mmHg
